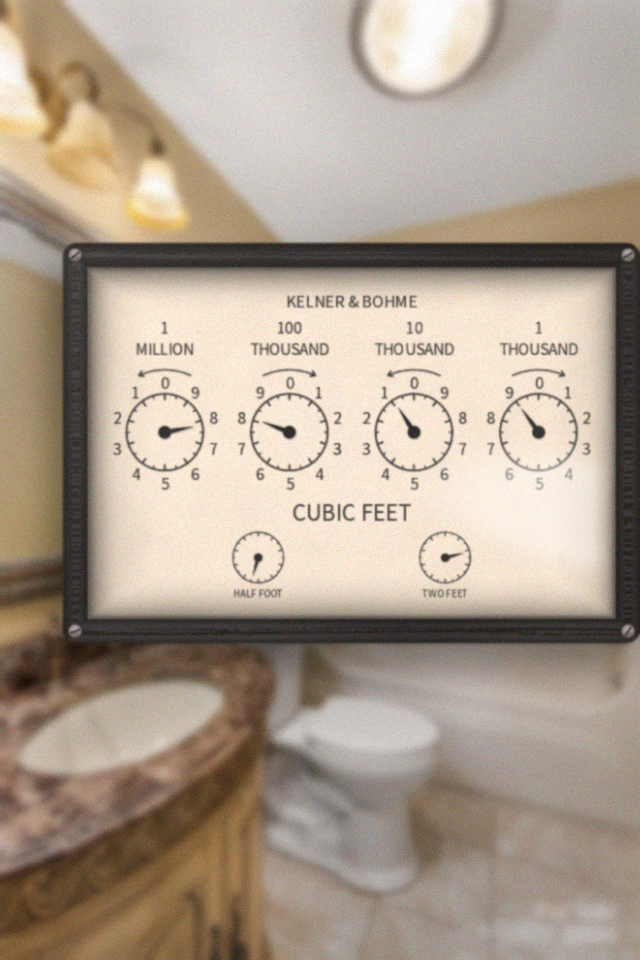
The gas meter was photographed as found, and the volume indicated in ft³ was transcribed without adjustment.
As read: 780900 ft³
